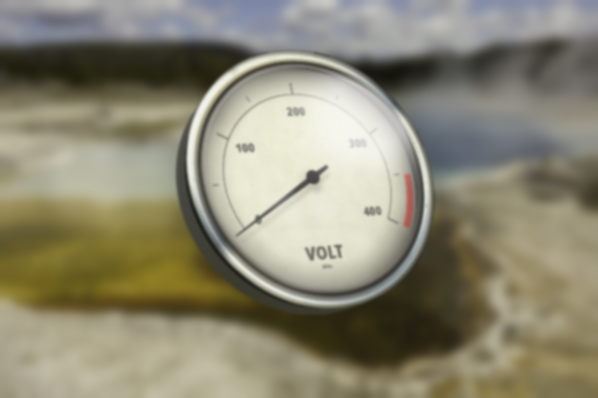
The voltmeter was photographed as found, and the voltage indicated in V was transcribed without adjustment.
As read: 0 V
